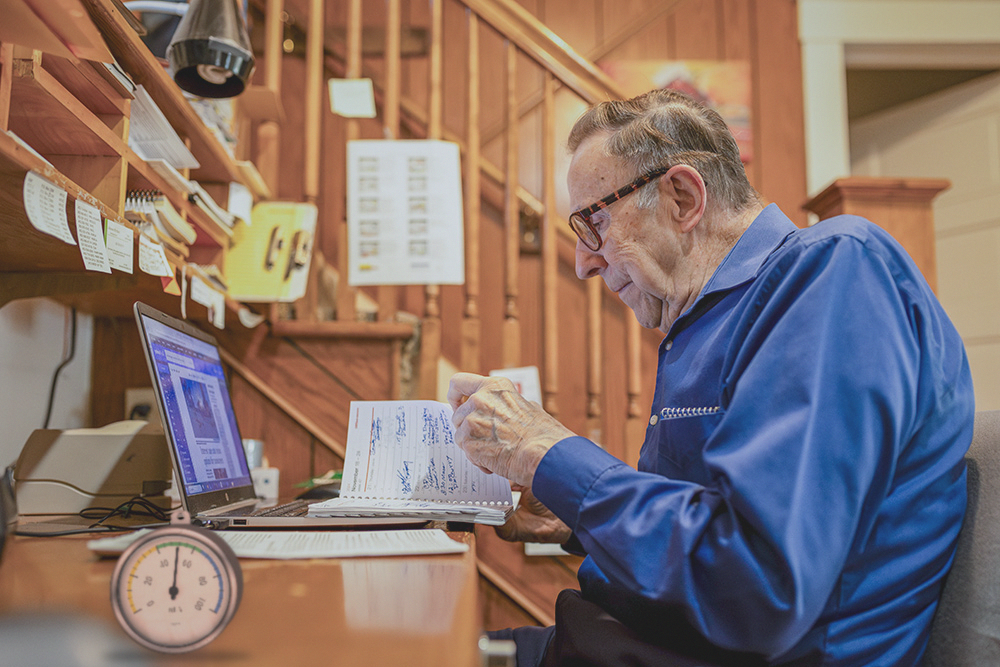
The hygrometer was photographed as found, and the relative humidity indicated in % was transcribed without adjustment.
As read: 52 %
